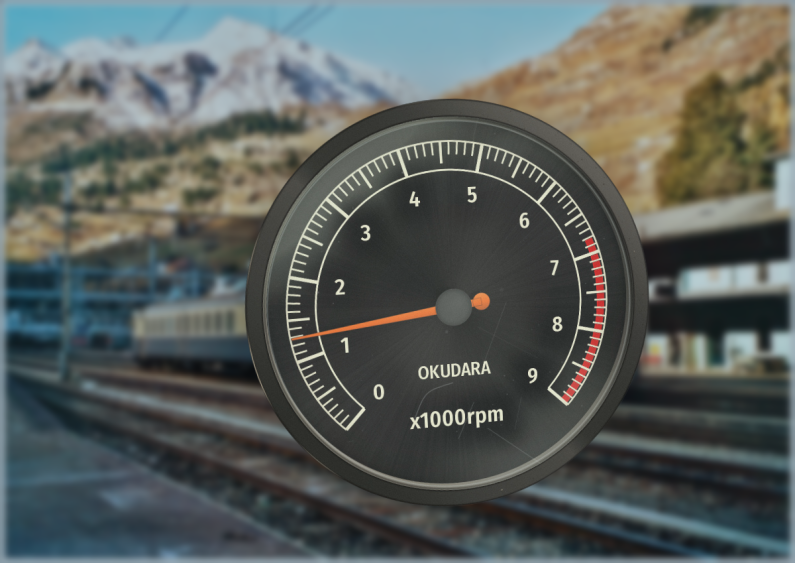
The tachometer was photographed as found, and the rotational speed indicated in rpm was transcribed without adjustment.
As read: 1300 rpm
